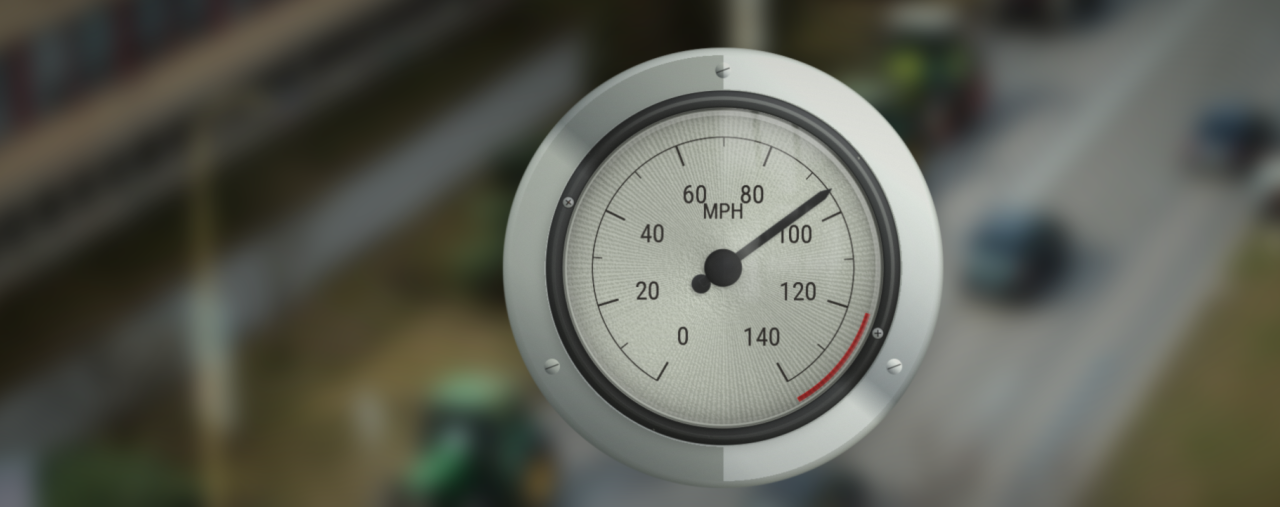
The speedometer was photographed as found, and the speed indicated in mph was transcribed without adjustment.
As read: 95 mph
